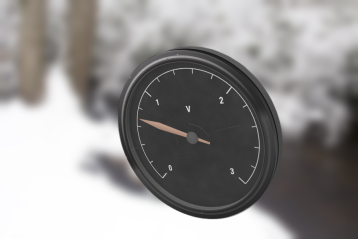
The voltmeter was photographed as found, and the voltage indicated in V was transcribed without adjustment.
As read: 0.7 V
